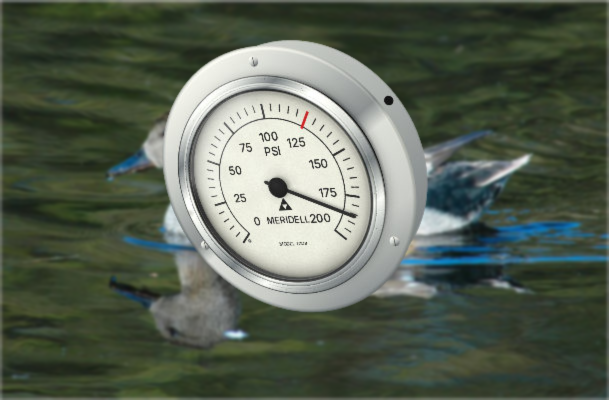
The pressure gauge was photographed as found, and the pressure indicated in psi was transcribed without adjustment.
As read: 185 psi
